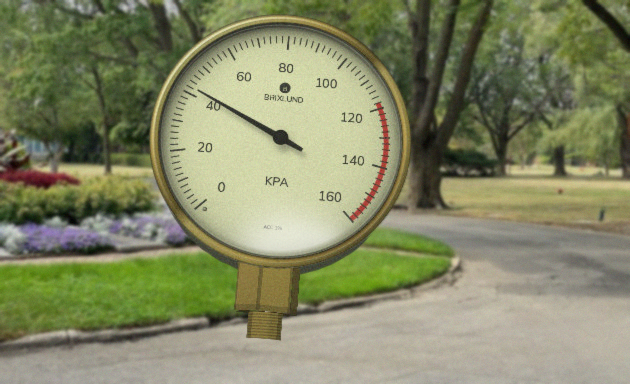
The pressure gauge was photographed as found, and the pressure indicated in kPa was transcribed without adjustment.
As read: 42 kPa
